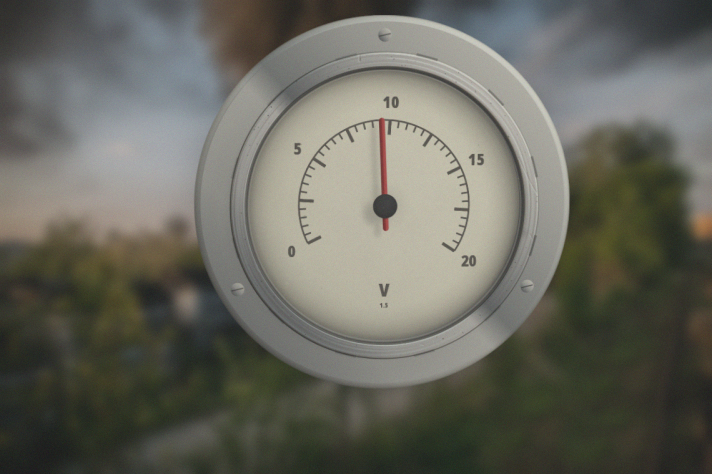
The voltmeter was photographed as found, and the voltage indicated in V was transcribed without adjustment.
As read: 9.5 V
